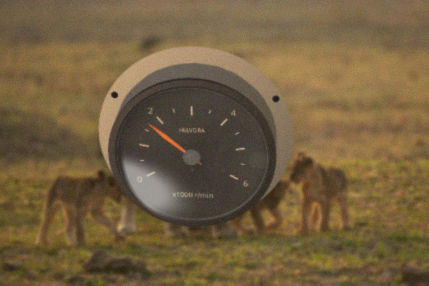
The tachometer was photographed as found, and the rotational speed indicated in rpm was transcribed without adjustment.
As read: 1750 rpm
